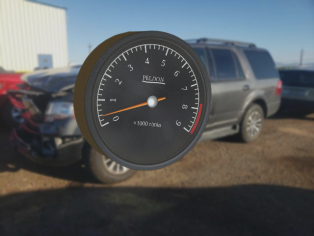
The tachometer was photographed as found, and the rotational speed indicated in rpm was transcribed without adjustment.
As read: 400 rpm
